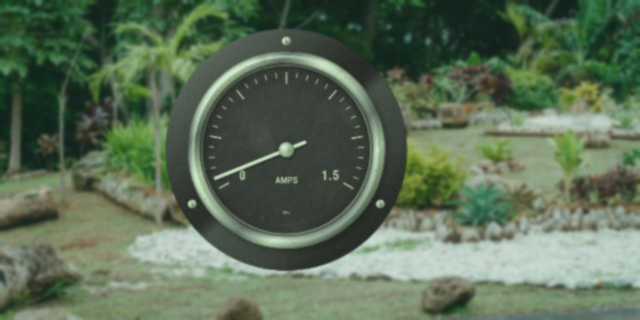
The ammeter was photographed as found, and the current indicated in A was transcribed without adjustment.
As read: 0.05 A
